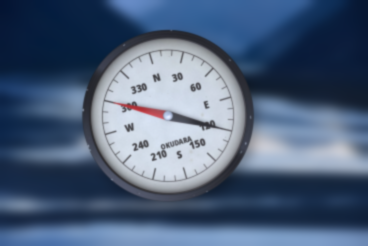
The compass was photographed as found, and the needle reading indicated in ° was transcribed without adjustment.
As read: 300 °
